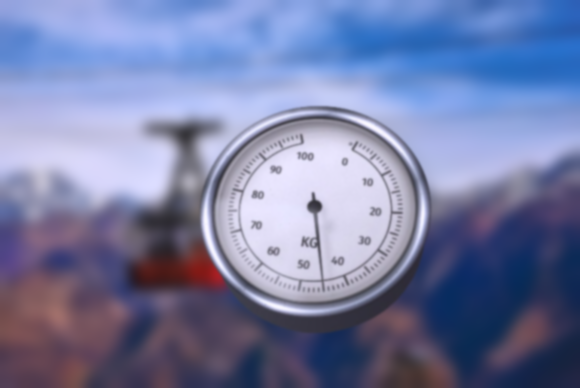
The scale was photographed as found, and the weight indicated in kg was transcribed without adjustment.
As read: 45 kg
